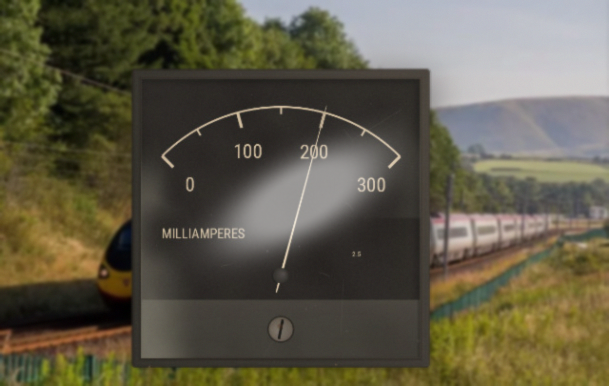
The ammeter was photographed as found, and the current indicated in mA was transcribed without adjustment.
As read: 200 mA
